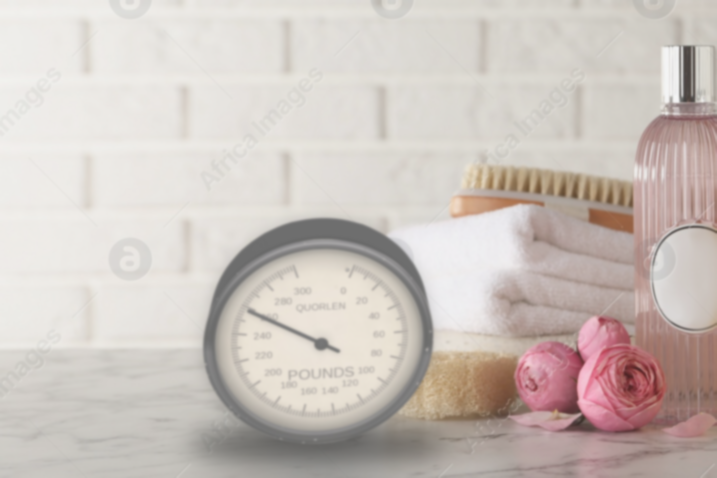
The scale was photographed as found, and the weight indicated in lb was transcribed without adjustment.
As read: 260 lb
